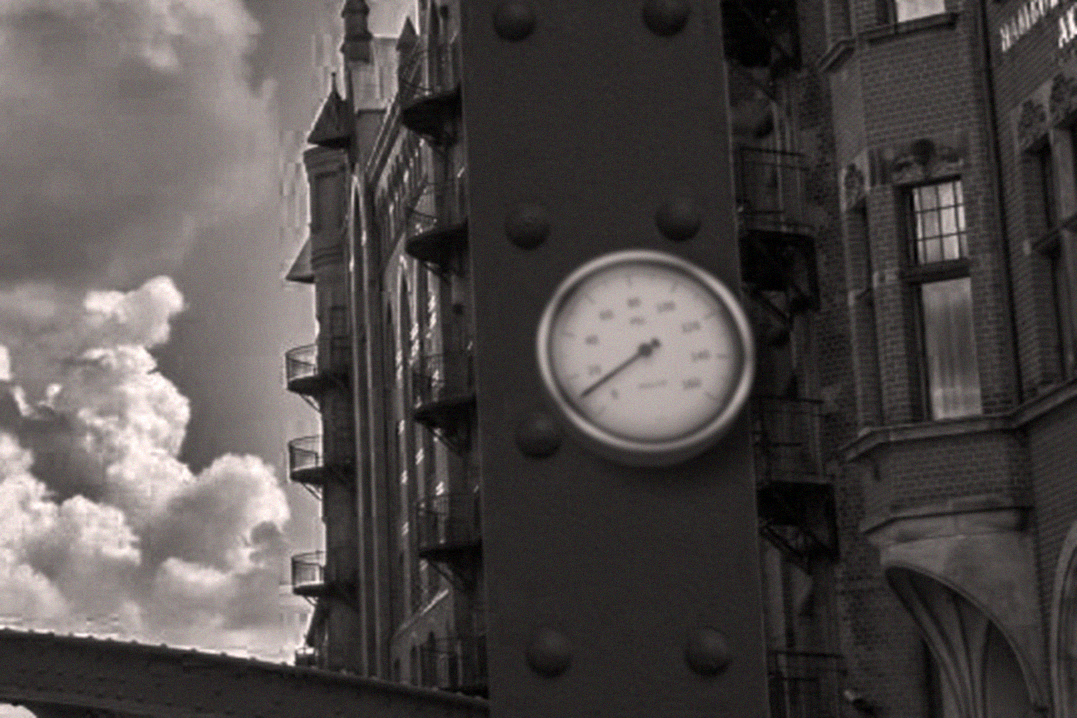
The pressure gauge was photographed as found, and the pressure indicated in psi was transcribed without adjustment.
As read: 10 psi
